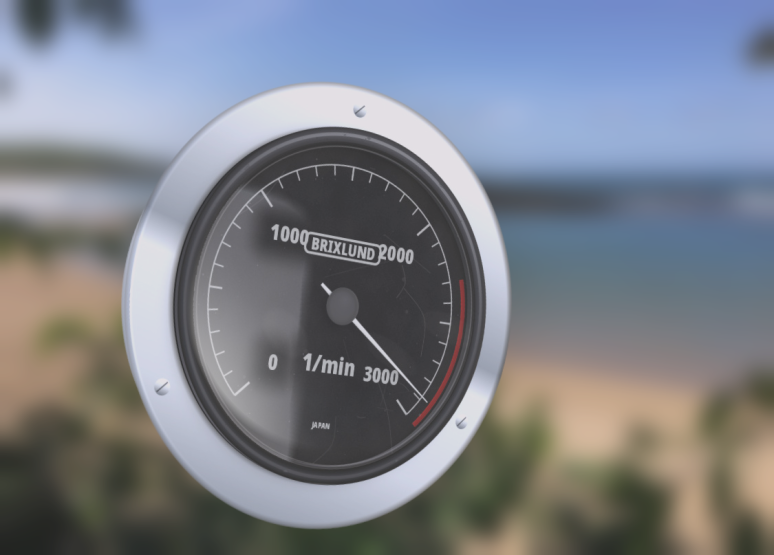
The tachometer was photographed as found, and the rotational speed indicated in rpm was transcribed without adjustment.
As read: 2900 rpm
